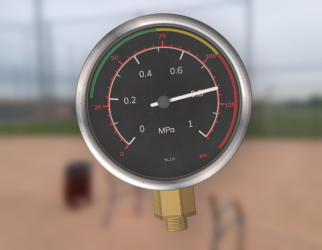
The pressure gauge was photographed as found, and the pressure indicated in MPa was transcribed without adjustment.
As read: 0.8 MPa
